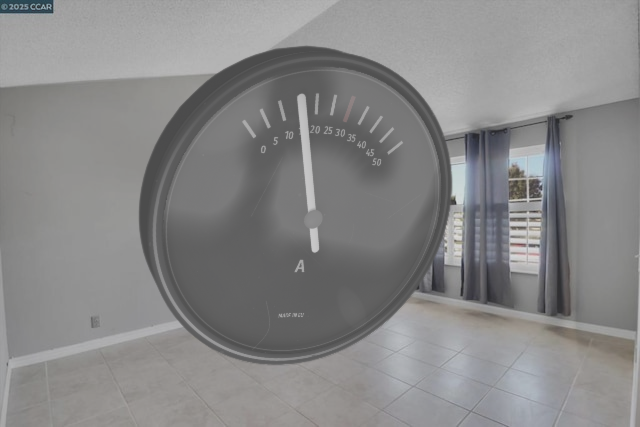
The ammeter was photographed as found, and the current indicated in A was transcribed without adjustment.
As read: 15 A
